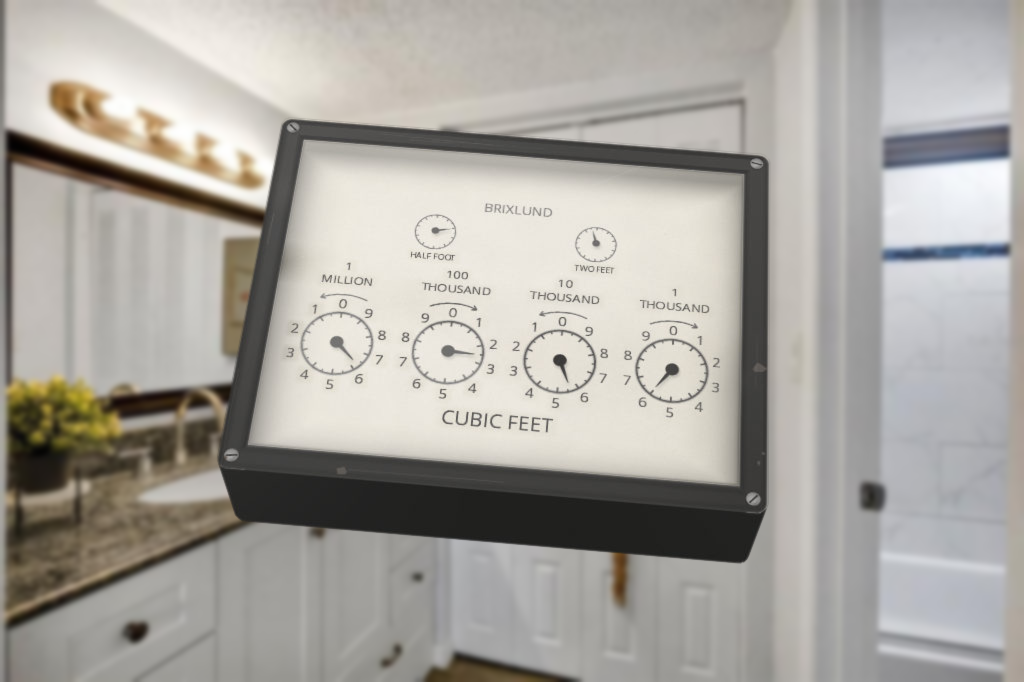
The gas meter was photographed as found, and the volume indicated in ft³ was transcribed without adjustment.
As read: 625600 ft³
